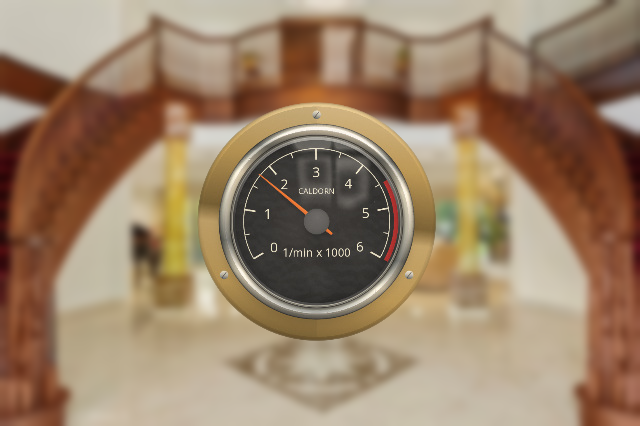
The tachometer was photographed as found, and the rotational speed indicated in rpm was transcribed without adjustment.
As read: 1750 rpm
